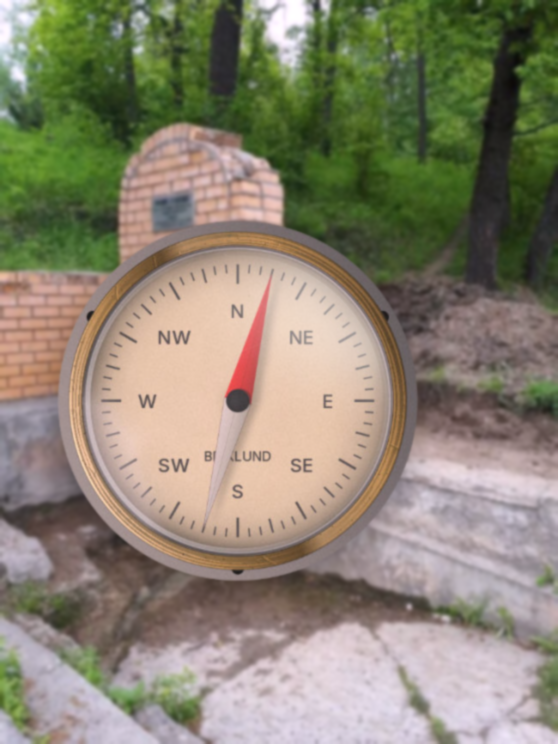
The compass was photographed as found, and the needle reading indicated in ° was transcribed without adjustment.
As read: 15 °
